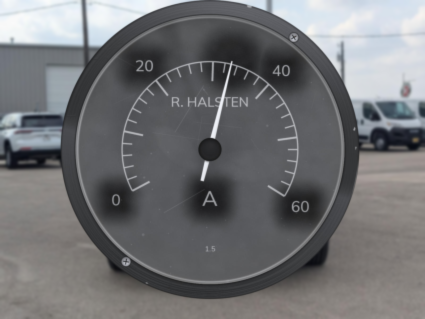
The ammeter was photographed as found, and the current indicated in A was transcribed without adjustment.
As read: 33 A
